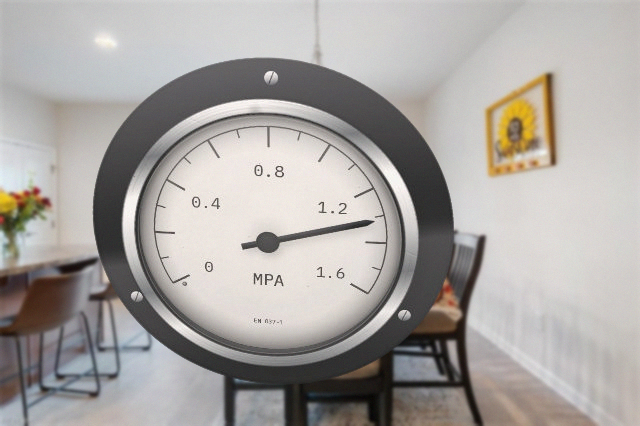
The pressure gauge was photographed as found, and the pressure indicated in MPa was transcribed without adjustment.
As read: 1.3 MPa
